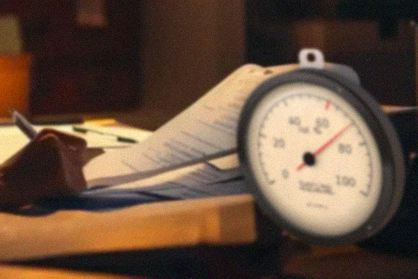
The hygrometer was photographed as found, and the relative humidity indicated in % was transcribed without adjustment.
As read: 72 %
